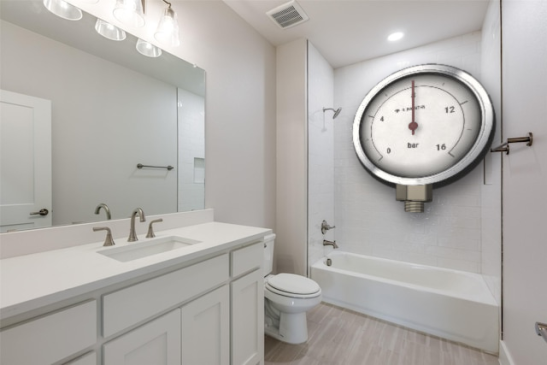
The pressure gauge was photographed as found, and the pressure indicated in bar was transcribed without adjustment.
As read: 8 bar
